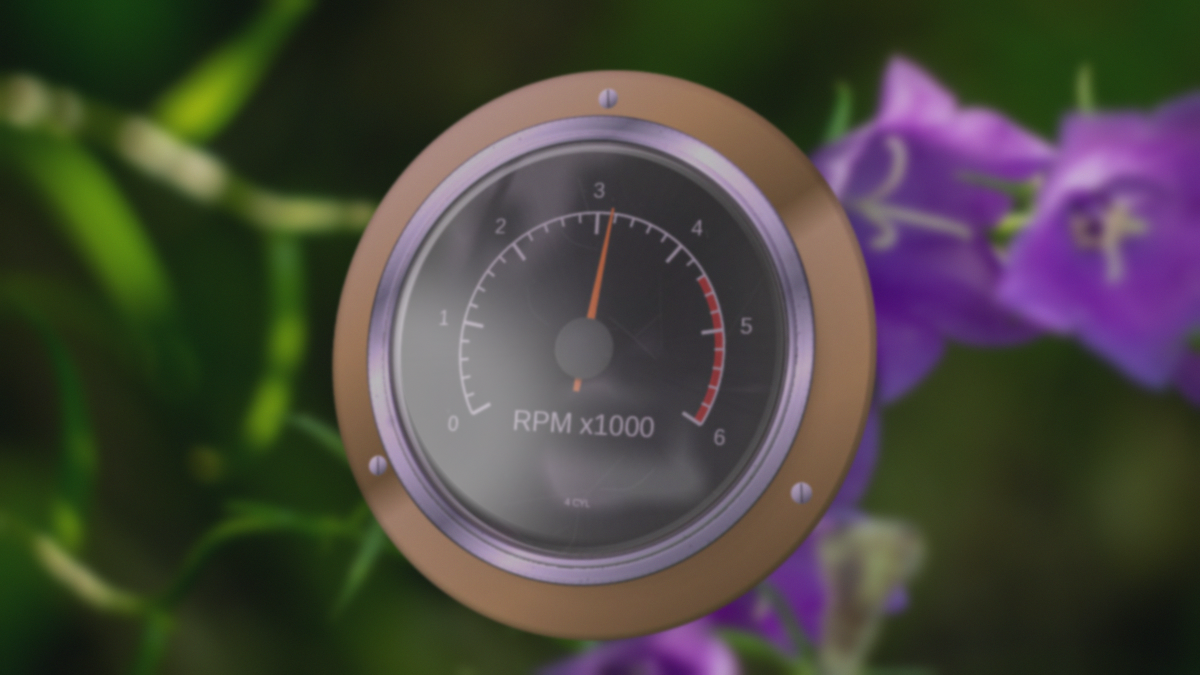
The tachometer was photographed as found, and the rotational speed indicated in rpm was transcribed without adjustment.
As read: 3200 rpm
